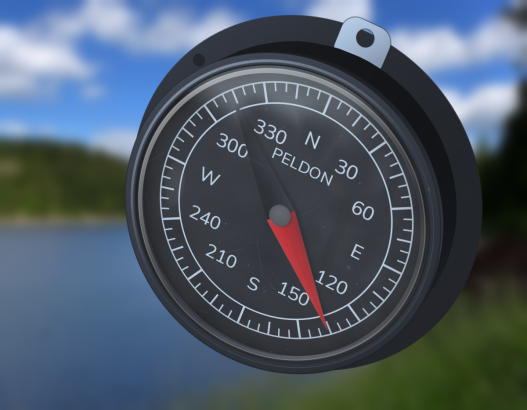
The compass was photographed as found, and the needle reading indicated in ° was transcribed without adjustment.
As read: 135 °
